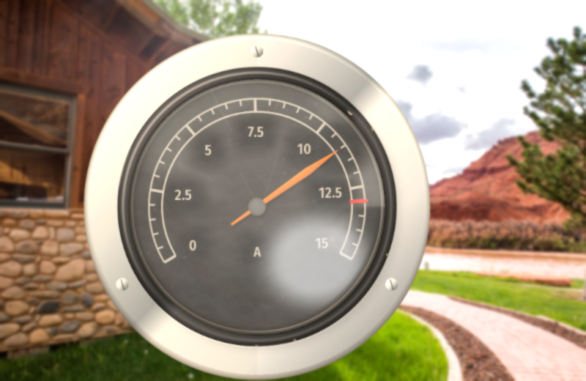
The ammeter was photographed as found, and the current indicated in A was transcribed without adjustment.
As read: 11 A
